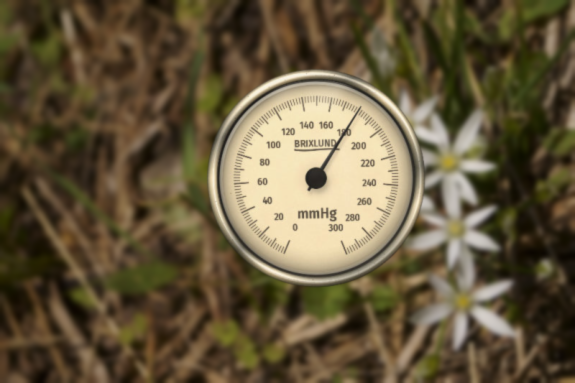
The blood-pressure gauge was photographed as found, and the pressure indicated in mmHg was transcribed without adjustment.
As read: 180 mmHg
